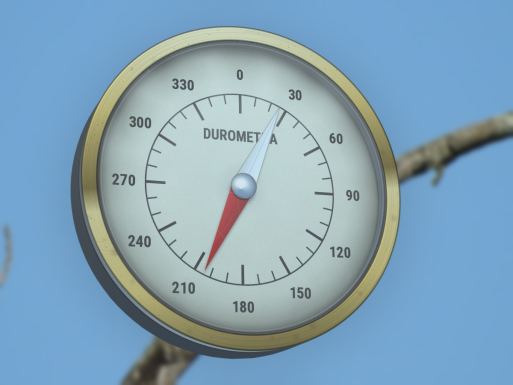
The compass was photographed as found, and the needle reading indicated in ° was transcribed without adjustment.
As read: 205 °
